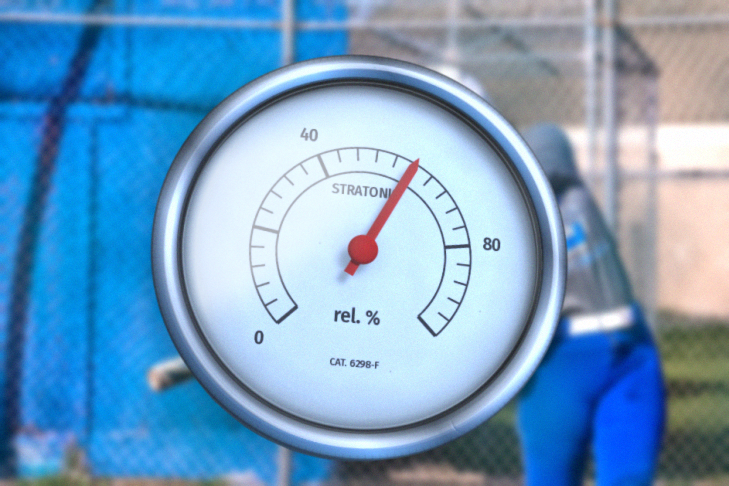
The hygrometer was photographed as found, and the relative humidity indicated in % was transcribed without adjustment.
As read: 60 %
